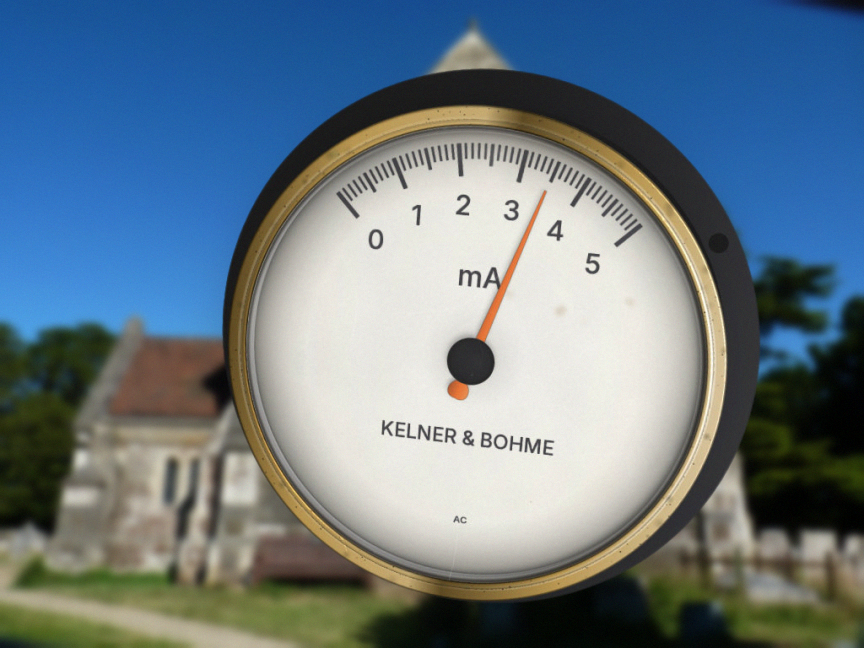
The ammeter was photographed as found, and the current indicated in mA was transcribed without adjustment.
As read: 3.5 mA
